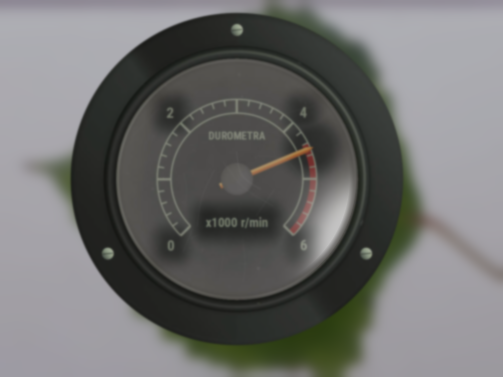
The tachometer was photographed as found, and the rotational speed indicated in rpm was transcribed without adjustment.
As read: 4500 rpm
